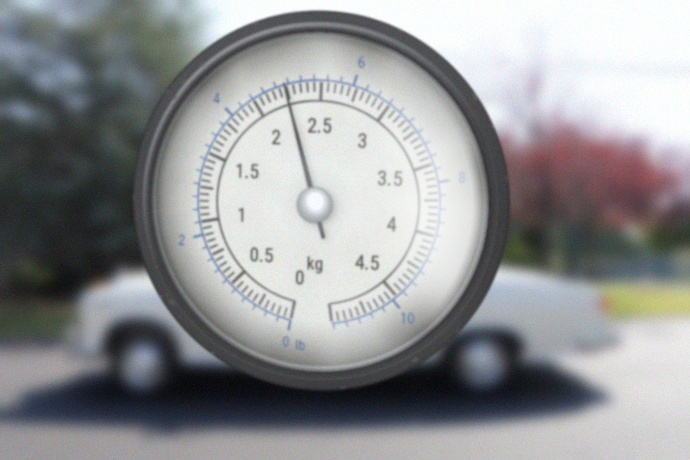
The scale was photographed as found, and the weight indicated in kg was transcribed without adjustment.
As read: 2.25 kg
